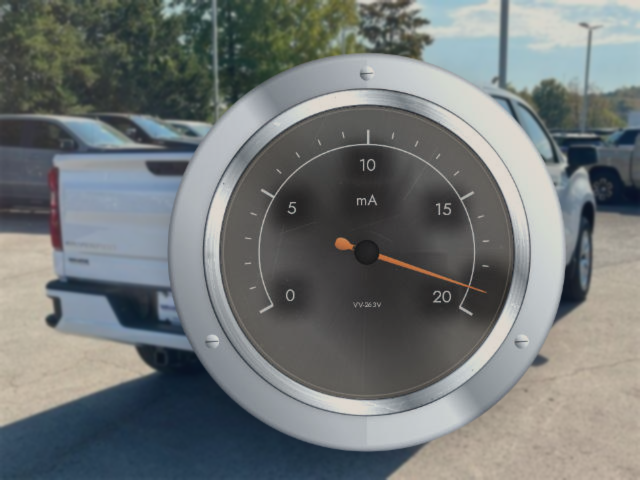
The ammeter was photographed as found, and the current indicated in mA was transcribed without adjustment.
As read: 19 mA
